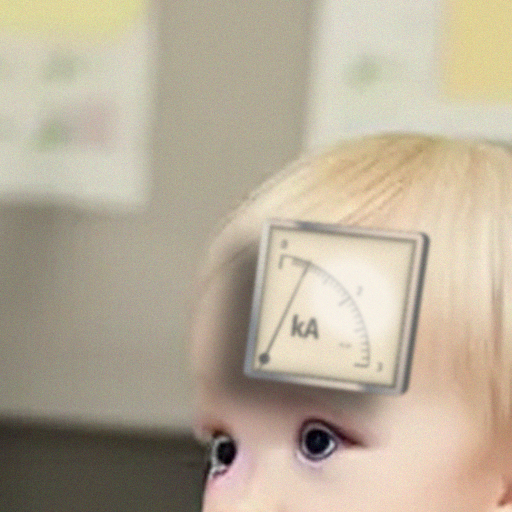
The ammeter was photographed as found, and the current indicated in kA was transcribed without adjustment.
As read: 1 kA
